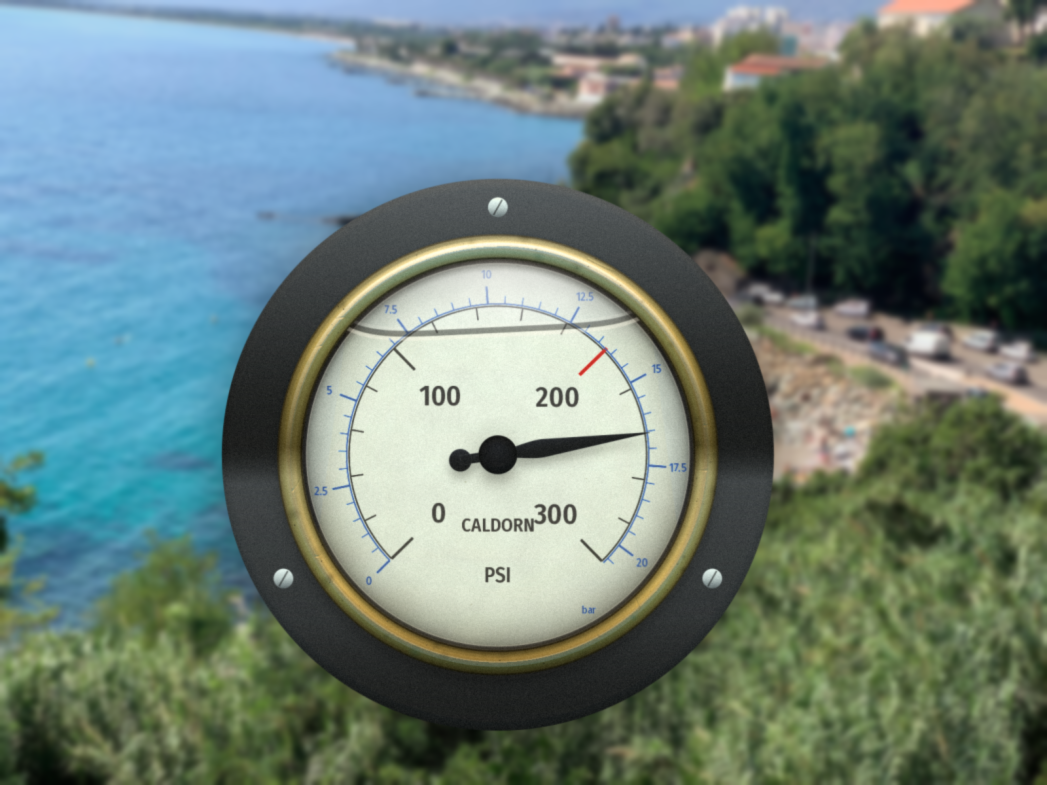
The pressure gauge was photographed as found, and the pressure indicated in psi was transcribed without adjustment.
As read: 240 psi
